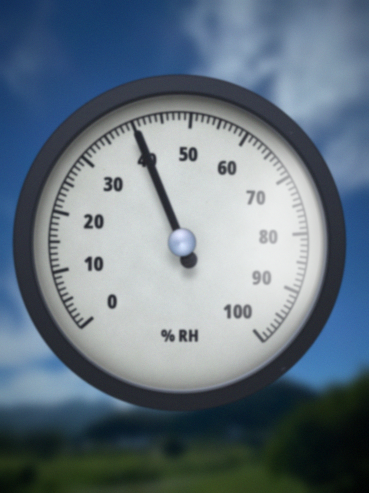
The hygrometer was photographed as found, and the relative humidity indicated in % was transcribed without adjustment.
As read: 40 %
